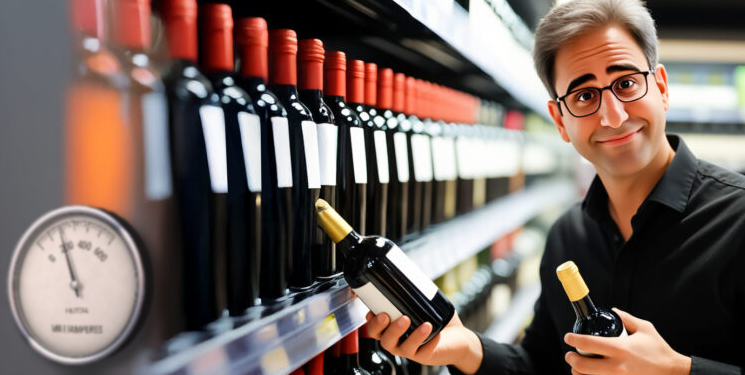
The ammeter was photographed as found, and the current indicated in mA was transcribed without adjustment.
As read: 200 mA
